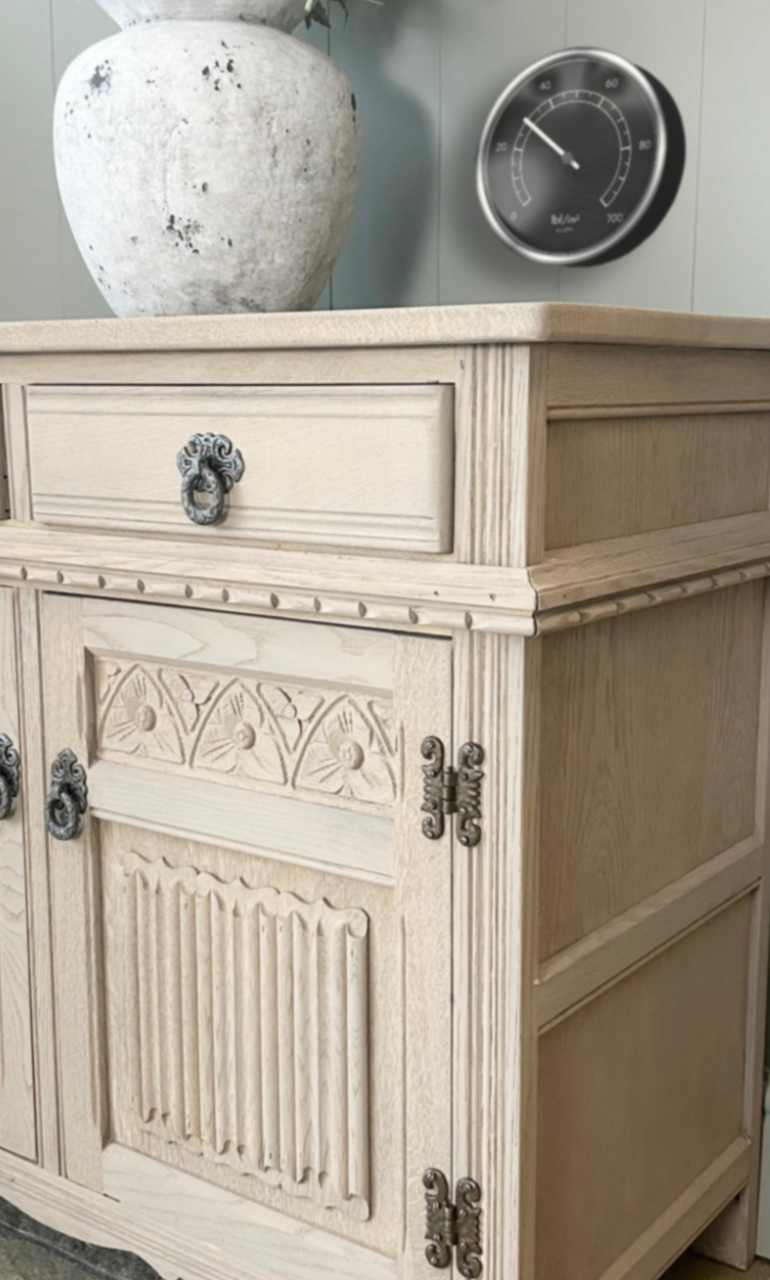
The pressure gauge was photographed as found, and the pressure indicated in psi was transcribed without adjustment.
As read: 30 psi
